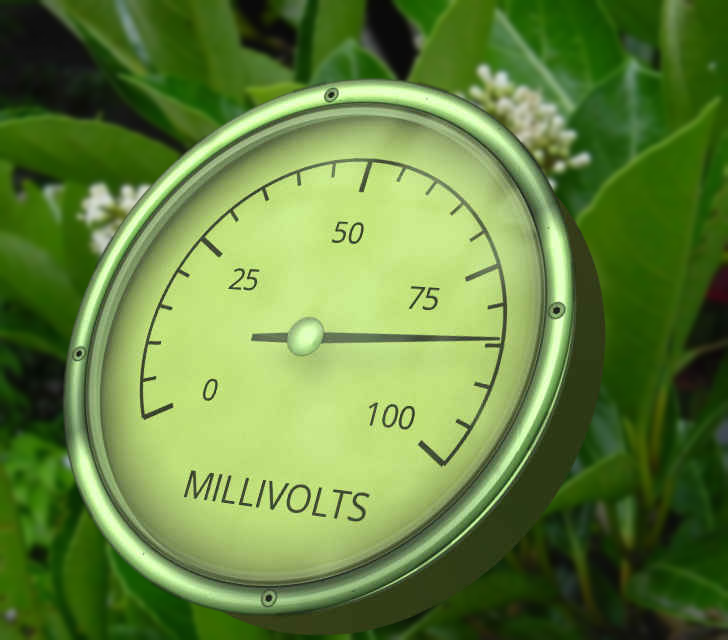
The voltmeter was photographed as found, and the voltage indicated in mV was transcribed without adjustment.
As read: 85 mV
